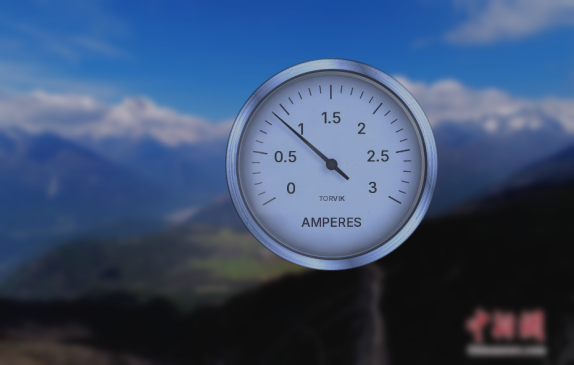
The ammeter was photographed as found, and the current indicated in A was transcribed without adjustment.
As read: 0.9 A
